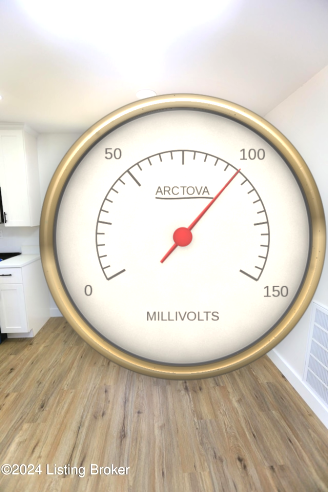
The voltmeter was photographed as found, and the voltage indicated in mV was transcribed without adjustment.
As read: 100 mV
